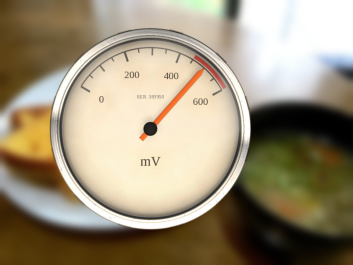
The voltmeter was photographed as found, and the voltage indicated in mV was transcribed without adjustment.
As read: 500 mV
